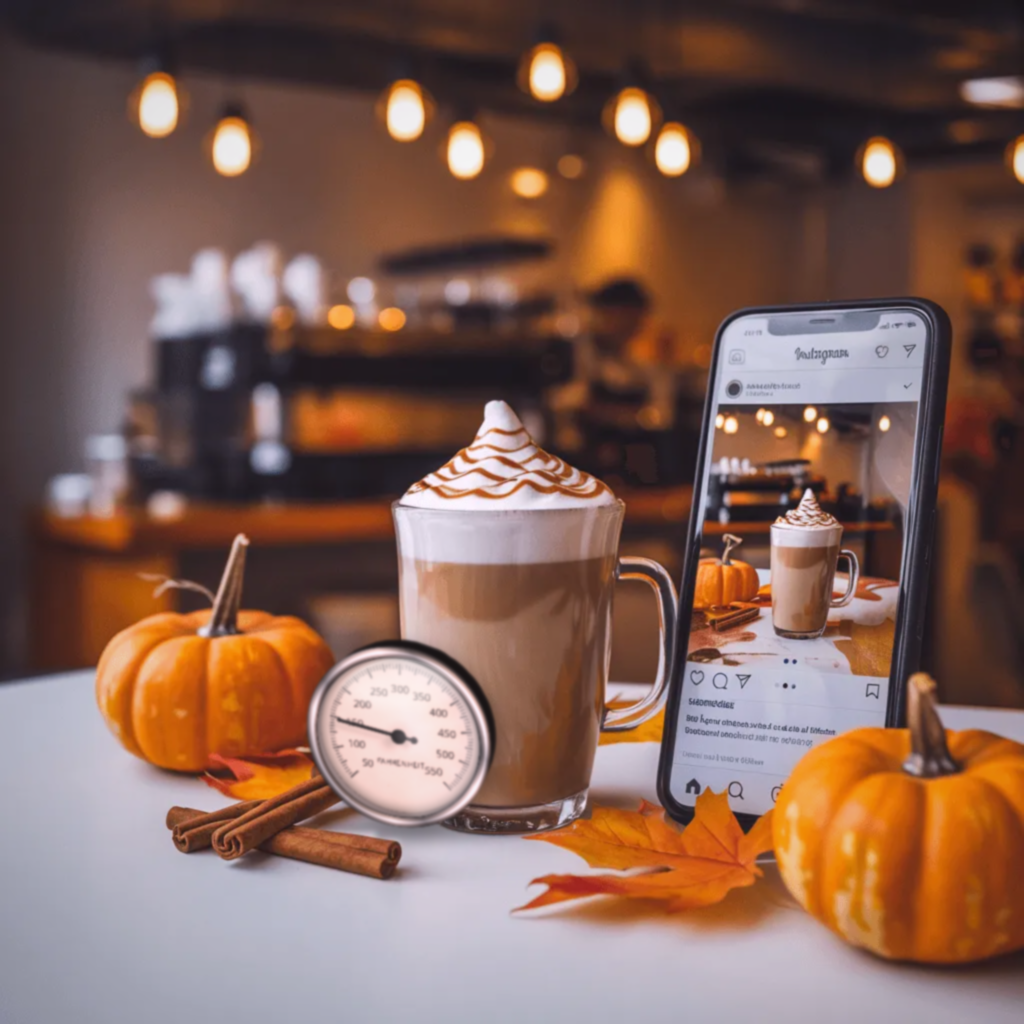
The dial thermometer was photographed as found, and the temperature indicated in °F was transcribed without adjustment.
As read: 150 °F
